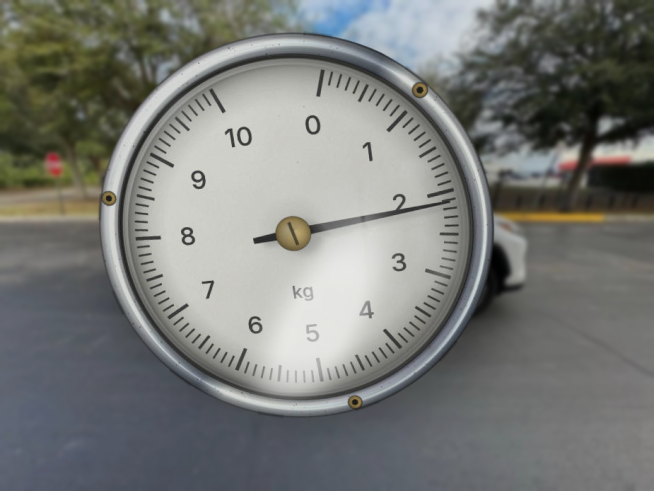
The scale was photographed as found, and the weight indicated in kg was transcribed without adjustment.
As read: 2.1 kg
